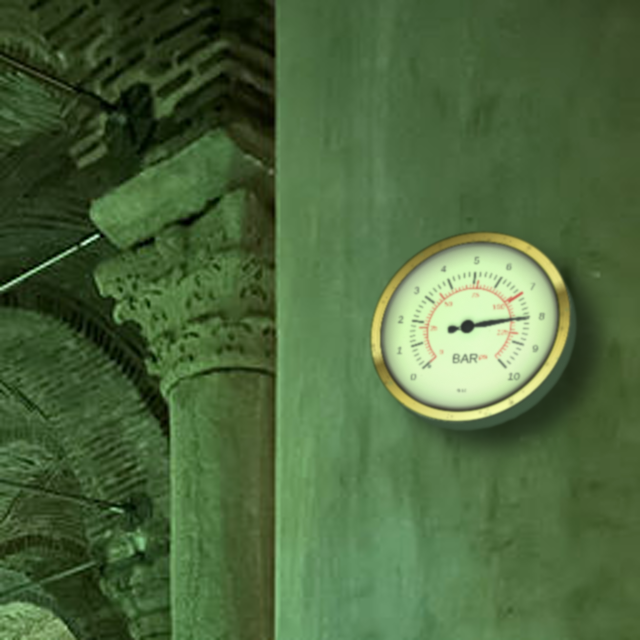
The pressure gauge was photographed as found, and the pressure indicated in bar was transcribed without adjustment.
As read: 8 bar
